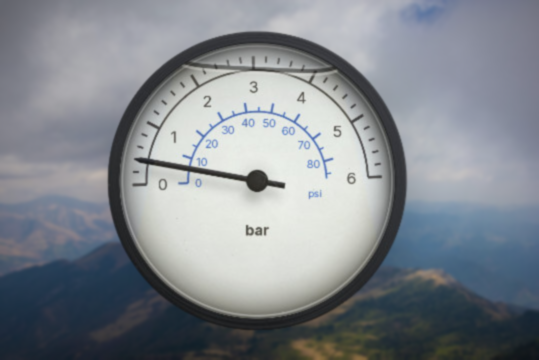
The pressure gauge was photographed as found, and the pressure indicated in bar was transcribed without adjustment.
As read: 0.4 bar
